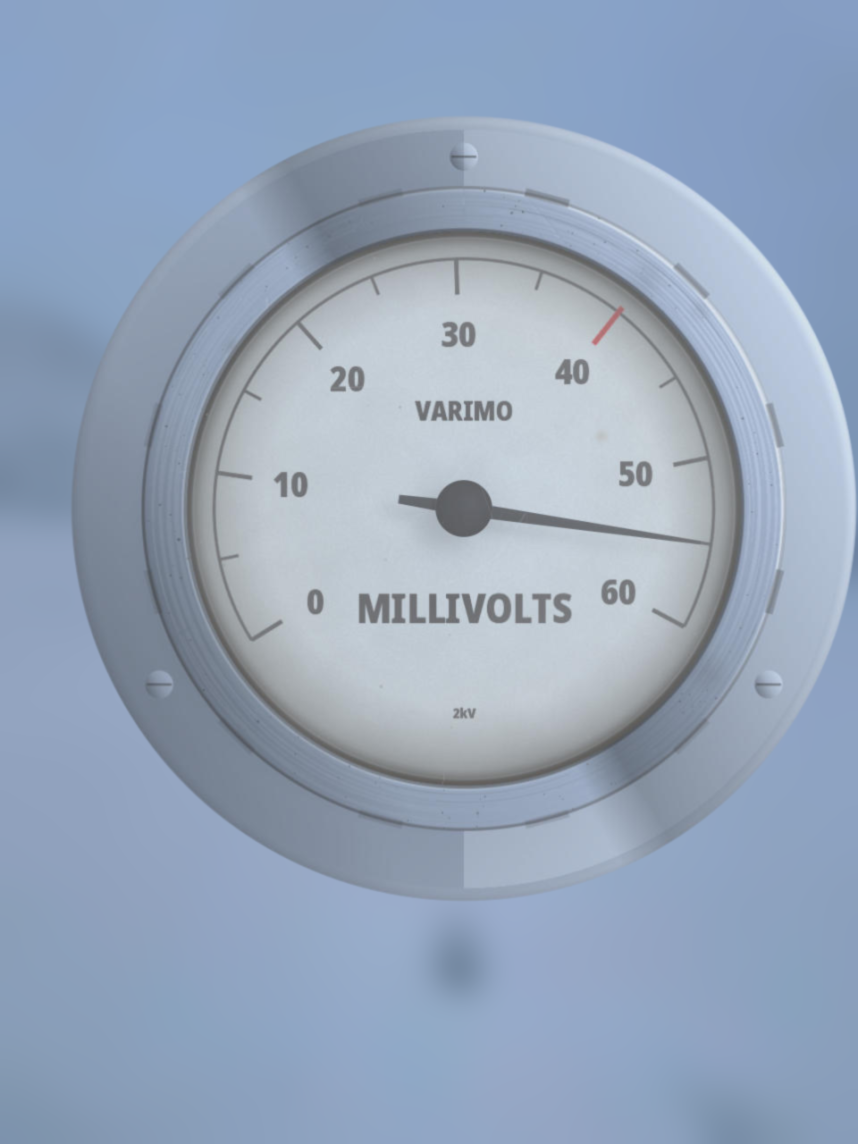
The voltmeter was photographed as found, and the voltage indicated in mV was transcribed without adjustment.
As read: 55 mV
